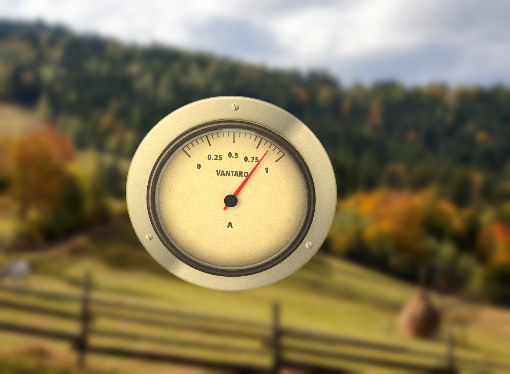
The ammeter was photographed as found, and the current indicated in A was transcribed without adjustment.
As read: 0.85 A
